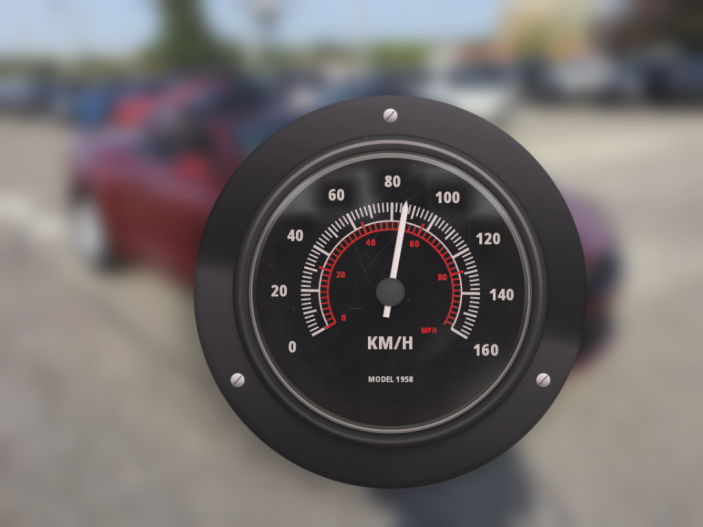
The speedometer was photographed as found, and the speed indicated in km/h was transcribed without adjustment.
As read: 86 km/h
